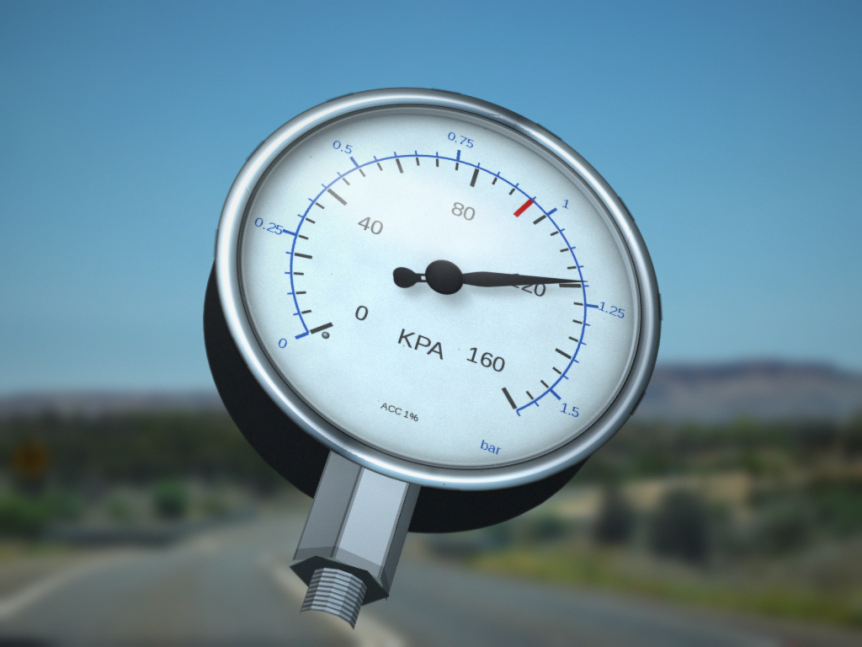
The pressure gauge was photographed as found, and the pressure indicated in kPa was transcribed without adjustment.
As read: 120 kPa
